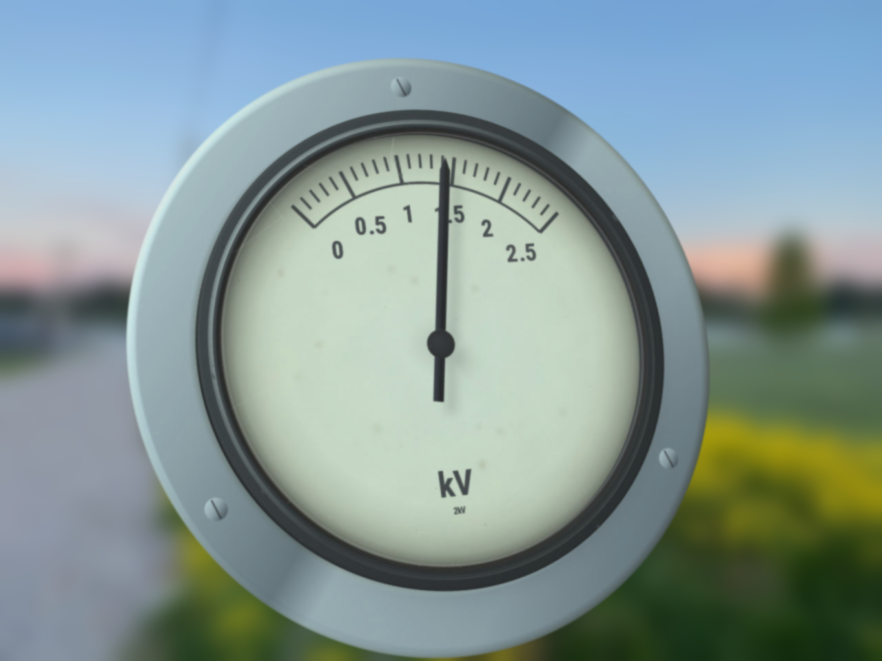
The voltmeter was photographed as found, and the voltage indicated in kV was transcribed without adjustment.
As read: 1.4 kV
